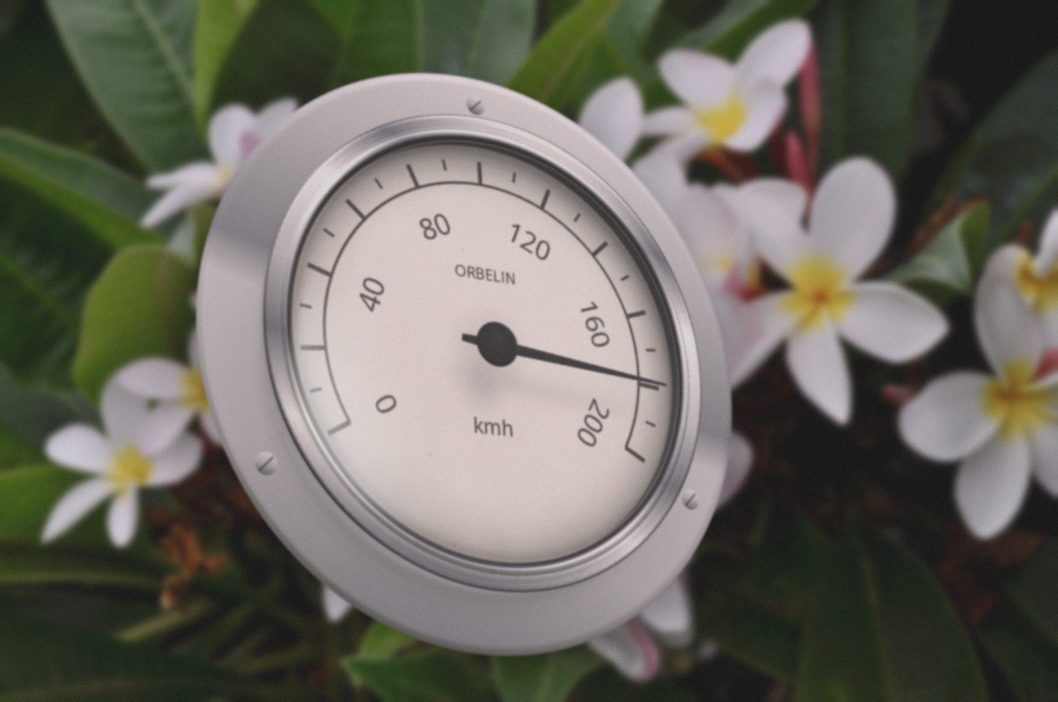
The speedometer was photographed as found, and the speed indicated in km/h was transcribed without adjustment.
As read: 180 km/h
